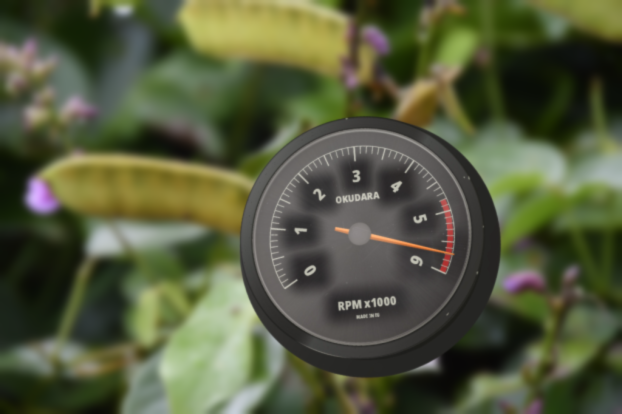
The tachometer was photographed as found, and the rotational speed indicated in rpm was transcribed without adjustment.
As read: 5700 rpm
